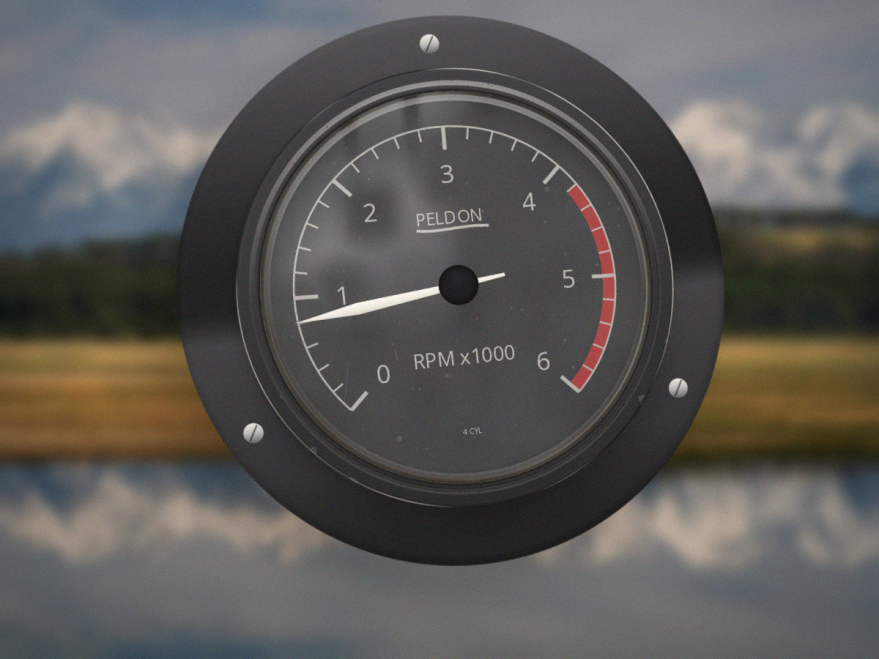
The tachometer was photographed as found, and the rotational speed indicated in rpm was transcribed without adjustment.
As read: 800 rpm
